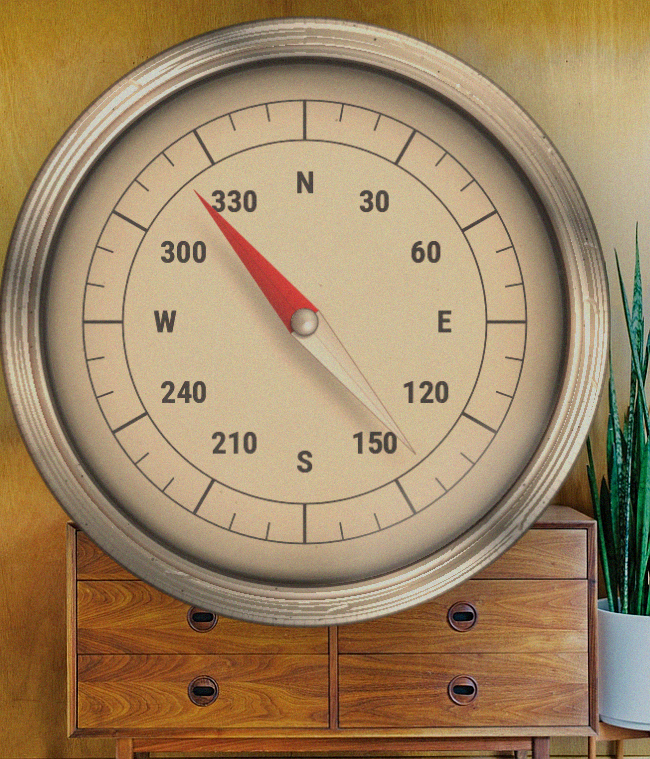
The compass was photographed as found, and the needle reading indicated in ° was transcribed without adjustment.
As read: 320 °
